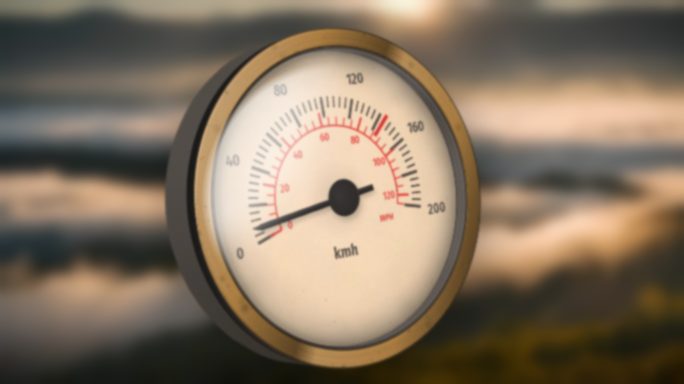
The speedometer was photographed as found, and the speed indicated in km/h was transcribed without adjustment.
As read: 8 km/h
